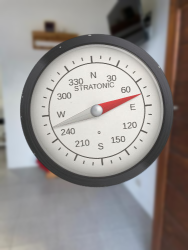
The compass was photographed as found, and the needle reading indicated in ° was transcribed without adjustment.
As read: 75 °
